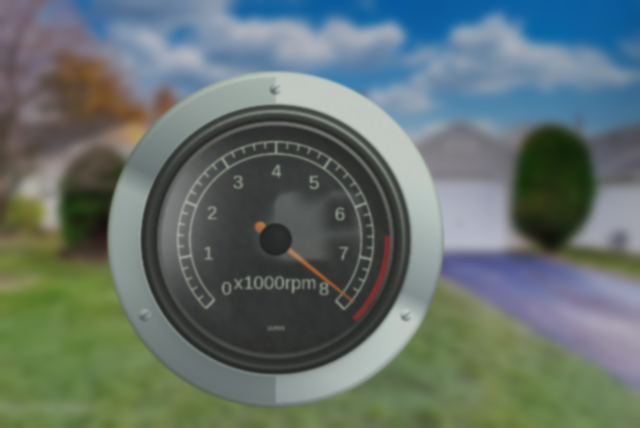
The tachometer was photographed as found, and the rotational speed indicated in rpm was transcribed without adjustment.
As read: 7800 rpm
